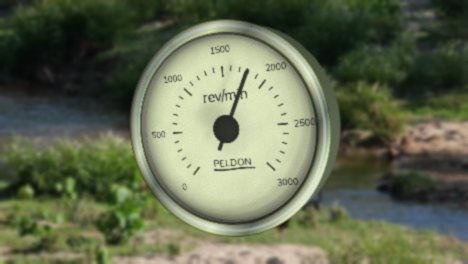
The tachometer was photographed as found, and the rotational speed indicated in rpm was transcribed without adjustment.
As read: 1800 rpm
